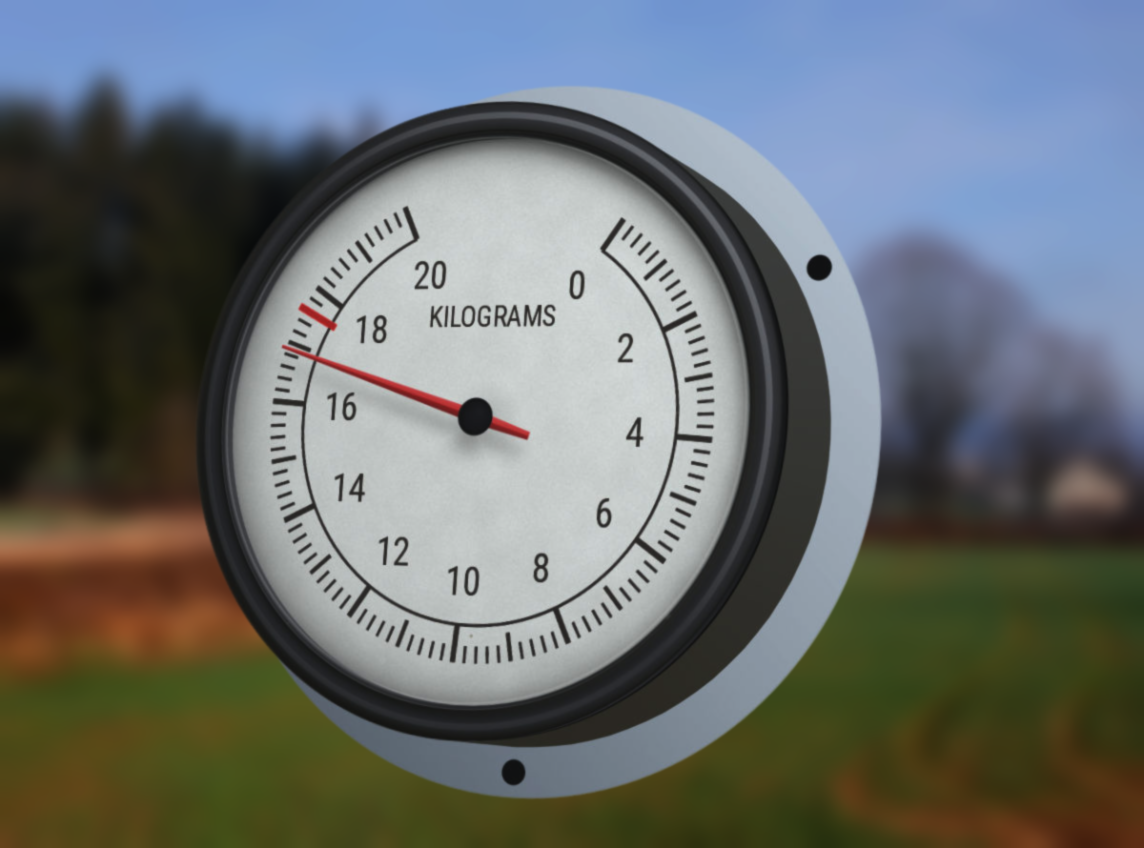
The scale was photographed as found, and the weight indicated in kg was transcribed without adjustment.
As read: 16.9 kg
